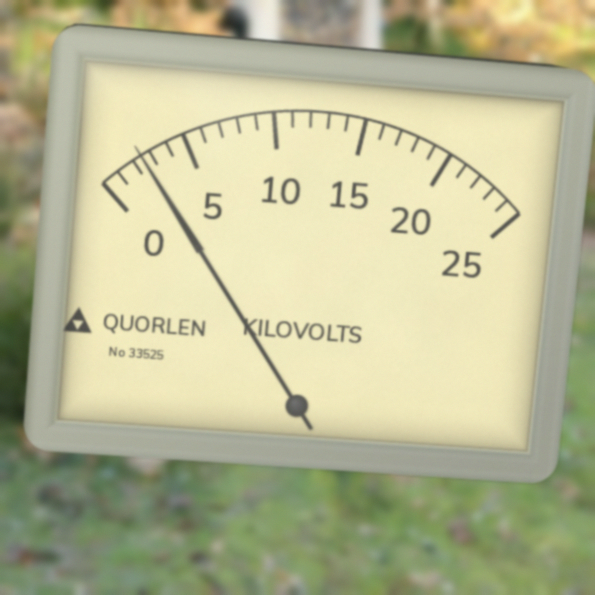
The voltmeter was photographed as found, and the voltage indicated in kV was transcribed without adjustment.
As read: 2.5 kV
